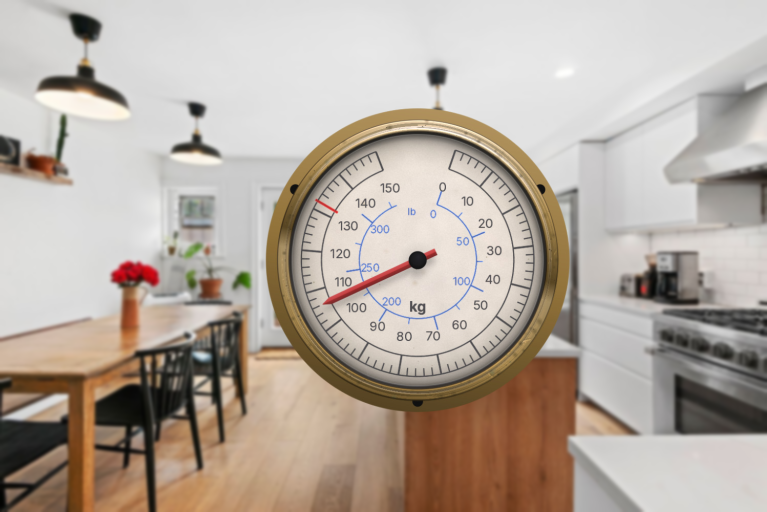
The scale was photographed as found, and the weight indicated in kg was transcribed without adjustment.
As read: 106 kg
